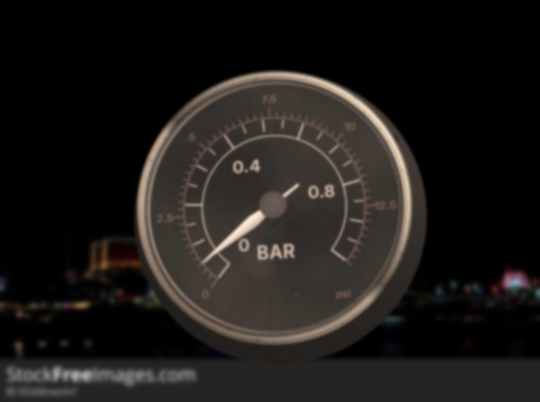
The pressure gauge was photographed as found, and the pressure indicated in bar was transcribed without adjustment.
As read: 0.05 bar
